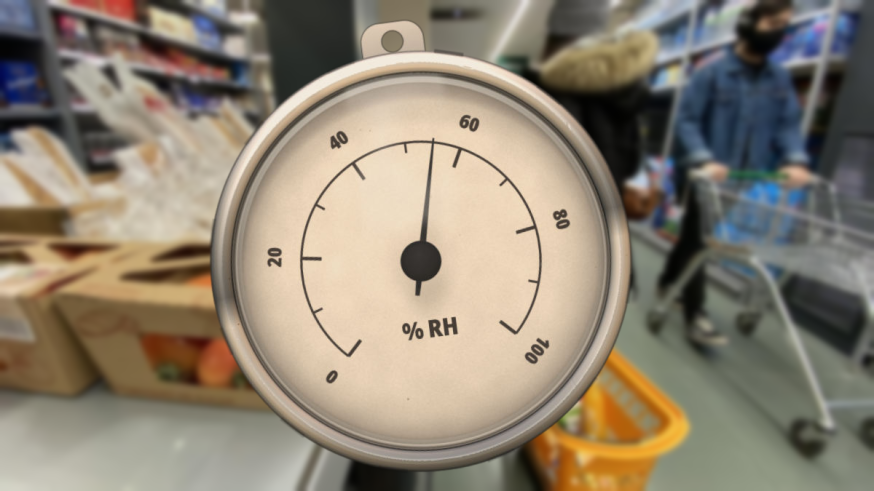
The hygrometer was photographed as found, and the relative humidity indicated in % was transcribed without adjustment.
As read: 55 %
